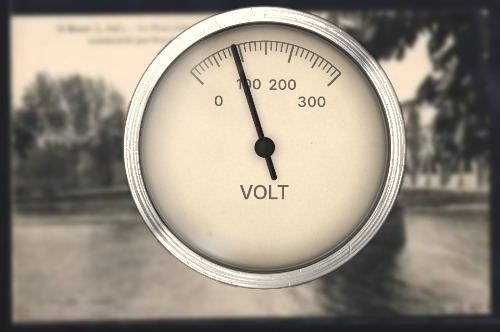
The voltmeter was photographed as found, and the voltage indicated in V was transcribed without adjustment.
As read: 90 V
